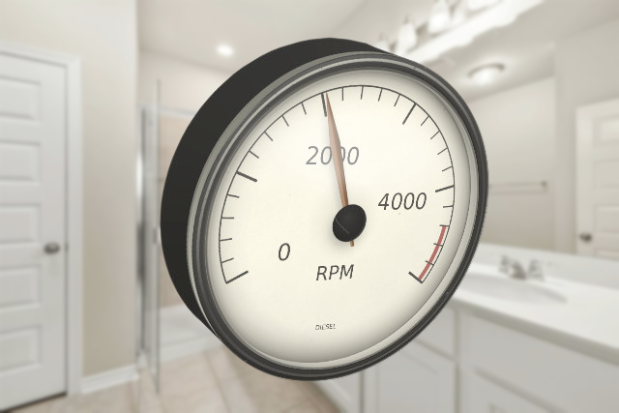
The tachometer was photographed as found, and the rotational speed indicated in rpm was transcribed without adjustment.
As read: 2000 rpm
